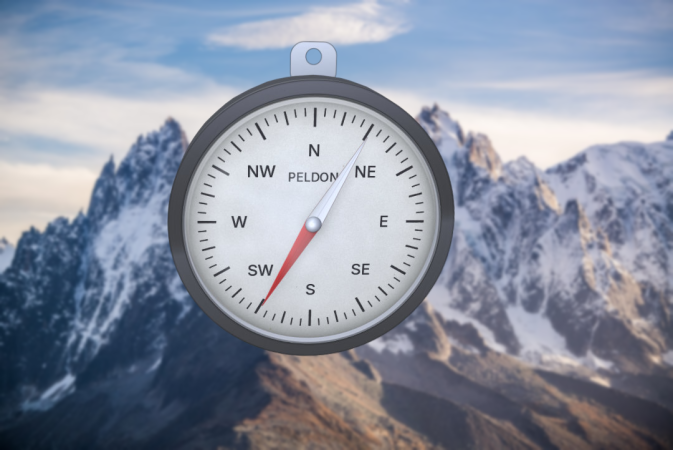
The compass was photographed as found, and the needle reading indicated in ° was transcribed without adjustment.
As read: 210 °
